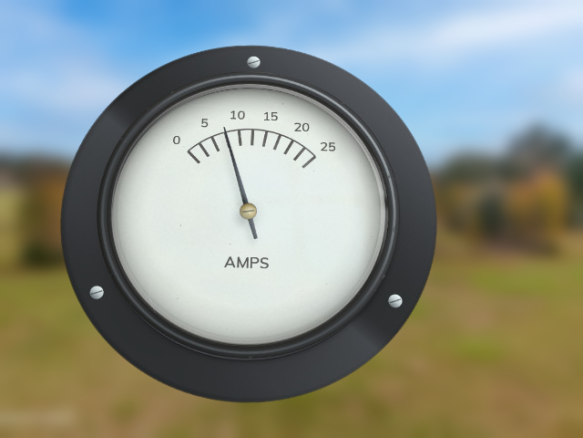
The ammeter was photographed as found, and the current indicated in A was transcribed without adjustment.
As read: 7.5 A
